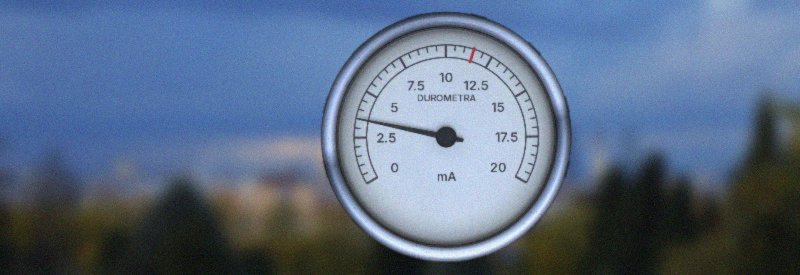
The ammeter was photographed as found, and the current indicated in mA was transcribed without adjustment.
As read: 3.5 mA
